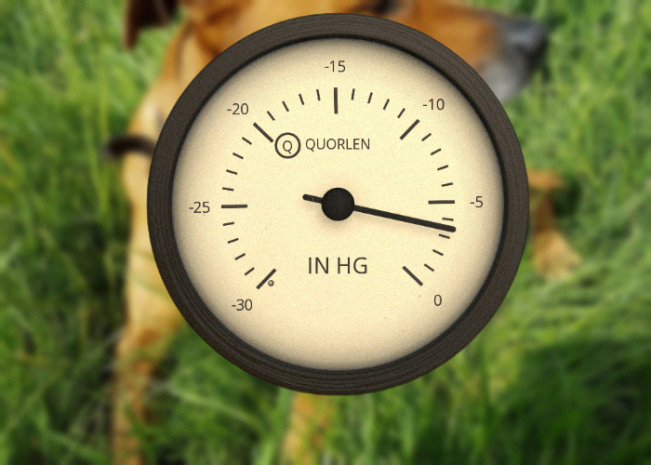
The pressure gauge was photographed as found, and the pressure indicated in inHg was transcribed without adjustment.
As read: -3.5 inHg
